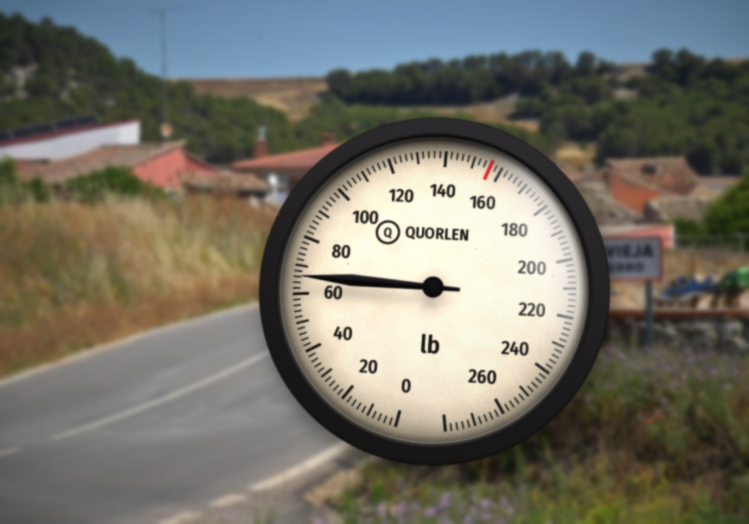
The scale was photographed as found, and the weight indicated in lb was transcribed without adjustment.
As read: 66 lb
